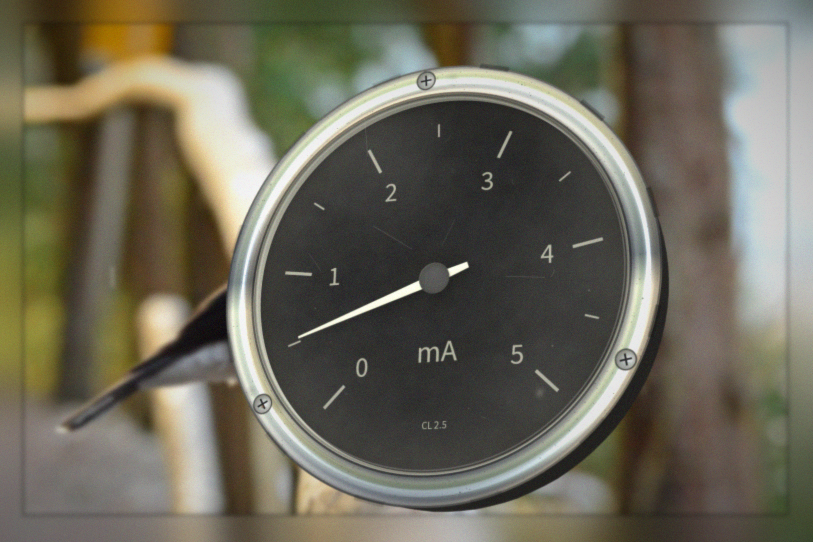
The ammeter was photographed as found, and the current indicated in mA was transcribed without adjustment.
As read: 0.5 mA
